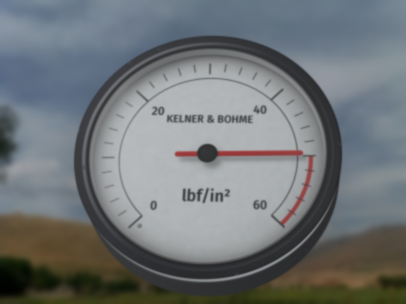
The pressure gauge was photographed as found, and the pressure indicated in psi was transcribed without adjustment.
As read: 50 psi
